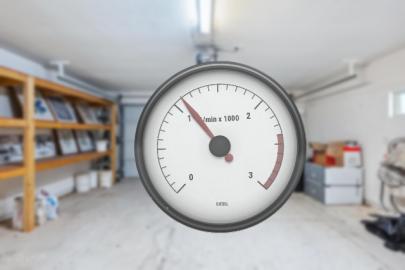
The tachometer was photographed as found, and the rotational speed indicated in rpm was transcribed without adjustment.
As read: 1100 rpm
